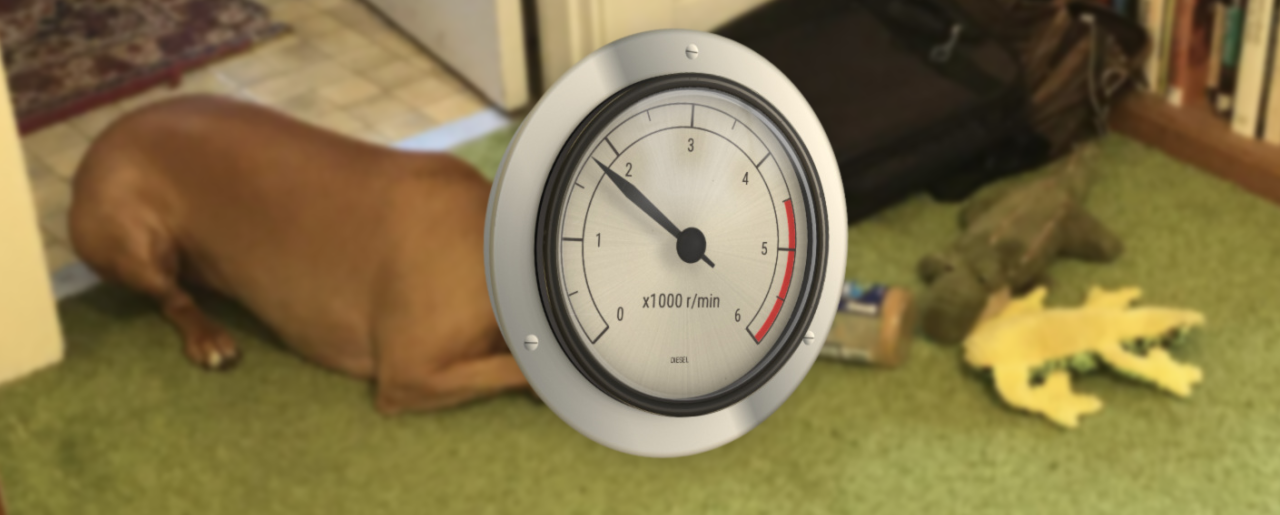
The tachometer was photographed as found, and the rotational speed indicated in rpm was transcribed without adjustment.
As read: 1750 rpm
